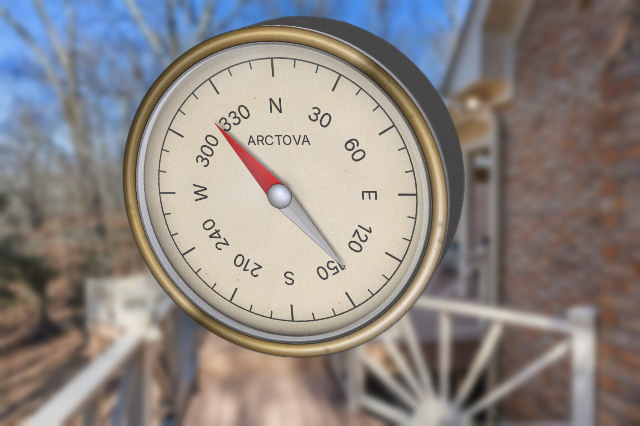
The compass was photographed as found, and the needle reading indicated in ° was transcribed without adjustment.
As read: 320 °
